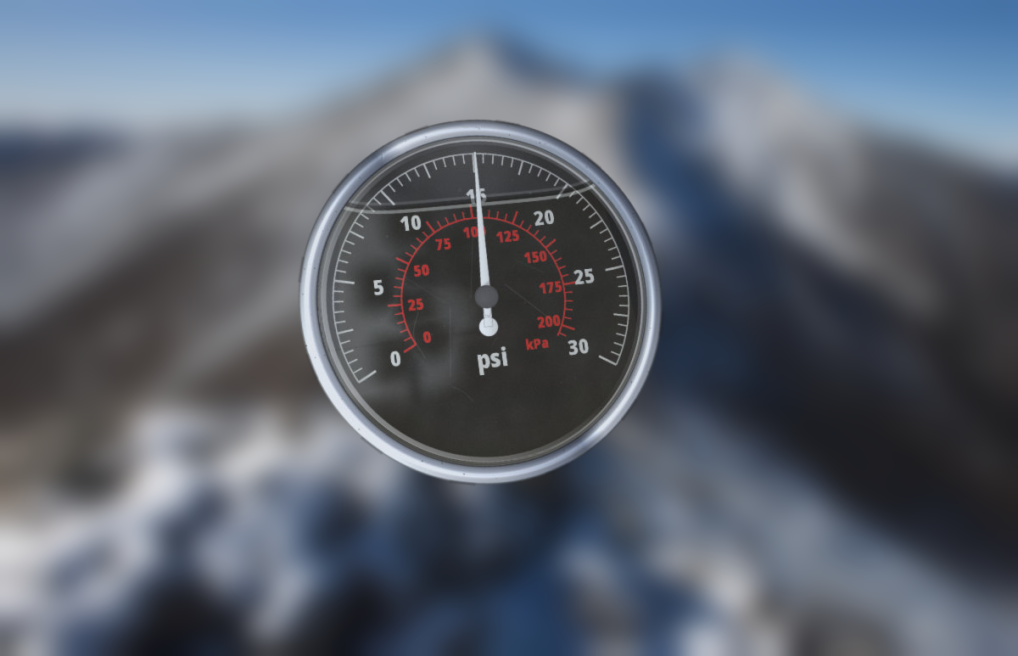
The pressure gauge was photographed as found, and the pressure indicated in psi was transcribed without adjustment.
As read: 15 psi
